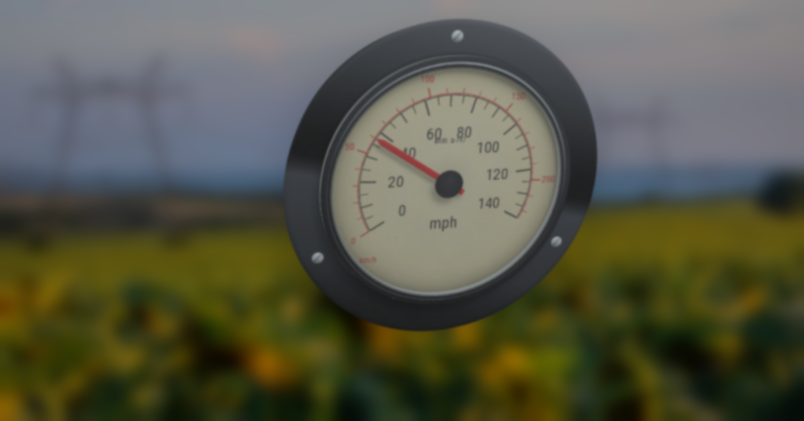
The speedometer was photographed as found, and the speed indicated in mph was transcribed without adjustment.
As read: 37.5 mph
